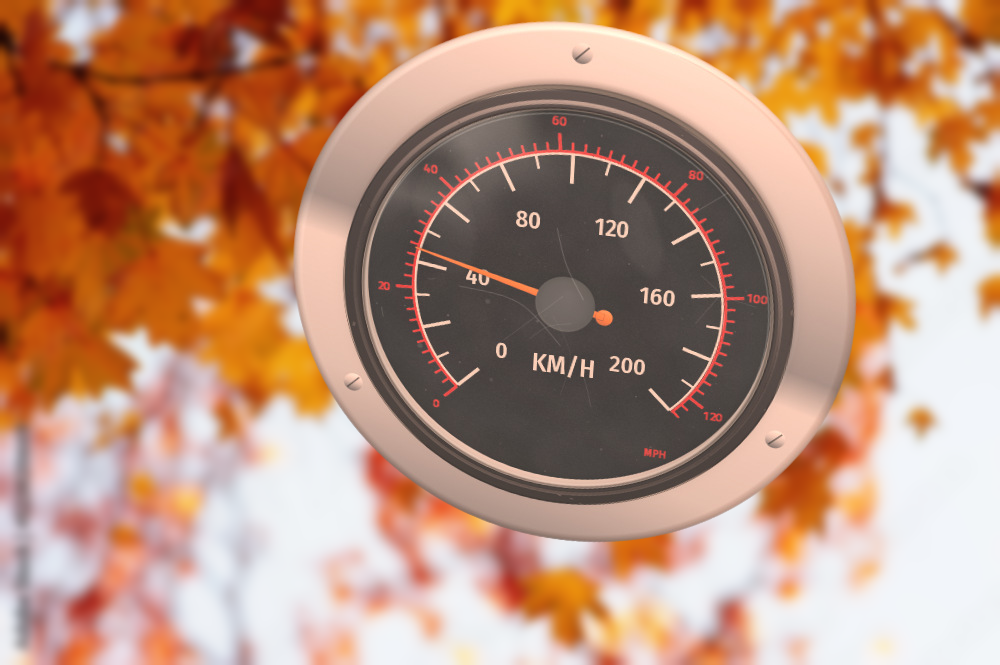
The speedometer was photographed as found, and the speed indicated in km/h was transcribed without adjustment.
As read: 45 km/h
